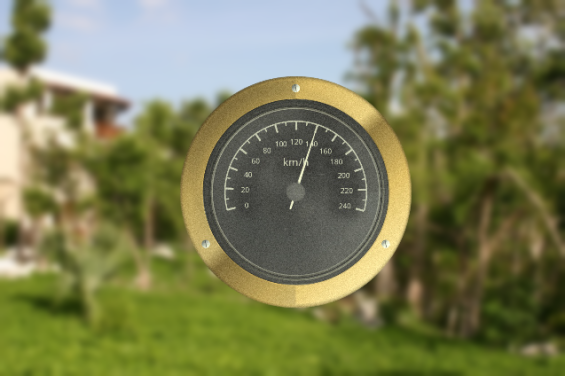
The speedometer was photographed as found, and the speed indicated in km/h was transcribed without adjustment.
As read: 140 km/h
